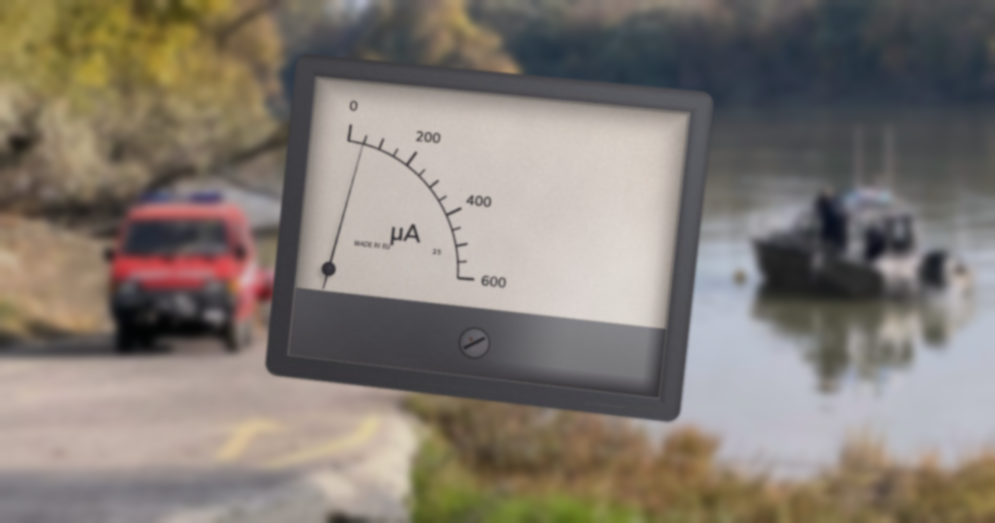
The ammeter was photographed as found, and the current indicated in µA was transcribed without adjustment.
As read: 50 µA
